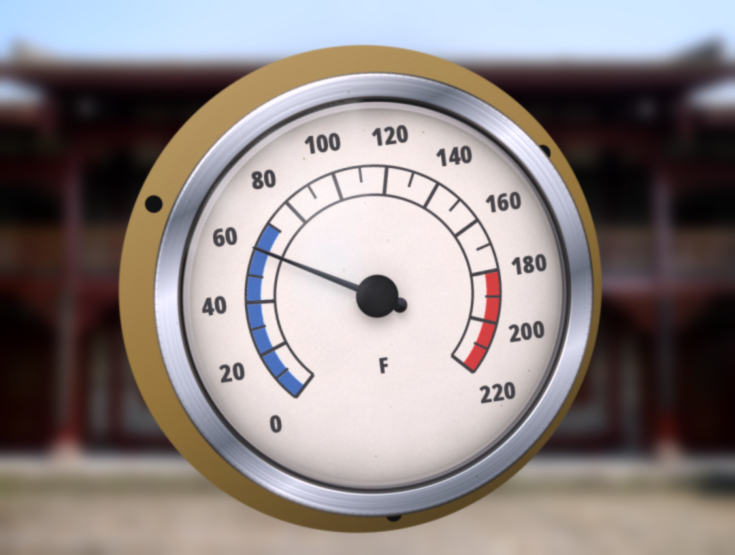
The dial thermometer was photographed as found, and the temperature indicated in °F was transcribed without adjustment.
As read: 60 °F
